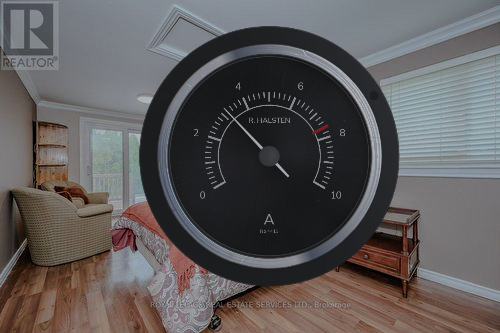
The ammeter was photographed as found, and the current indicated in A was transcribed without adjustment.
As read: 3.2 A
